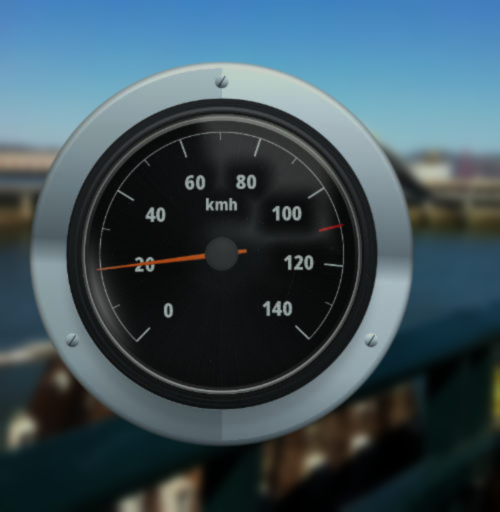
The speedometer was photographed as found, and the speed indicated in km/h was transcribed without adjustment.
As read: 20 km/h
